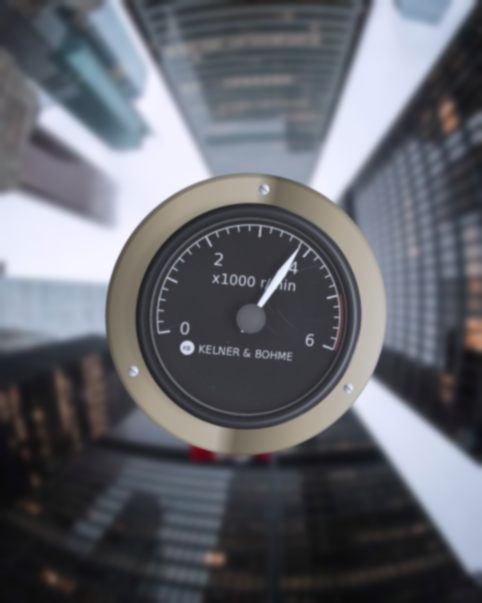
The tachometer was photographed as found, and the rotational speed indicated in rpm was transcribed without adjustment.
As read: 3800 rpm
